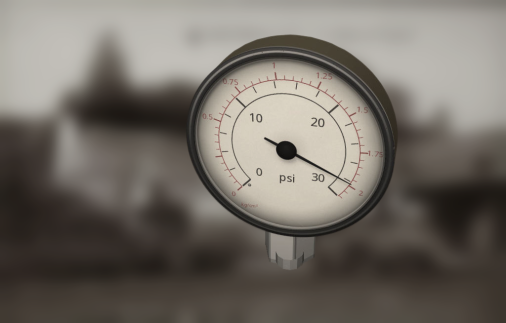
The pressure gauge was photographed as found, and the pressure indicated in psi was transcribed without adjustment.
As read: 28 psi
